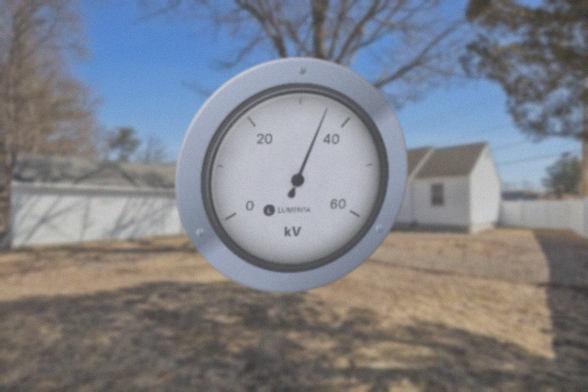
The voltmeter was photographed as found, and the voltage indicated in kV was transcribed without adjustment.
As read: 35 kV
